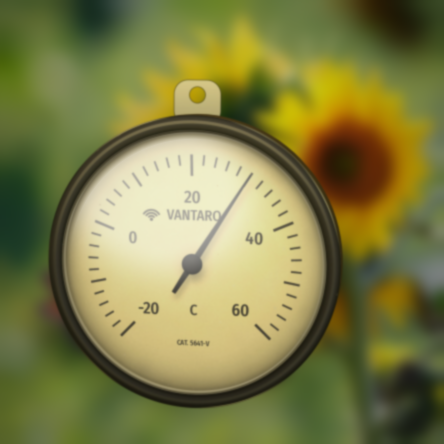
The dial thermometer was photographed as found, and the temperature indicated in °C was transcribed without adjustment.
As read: 30 °C
